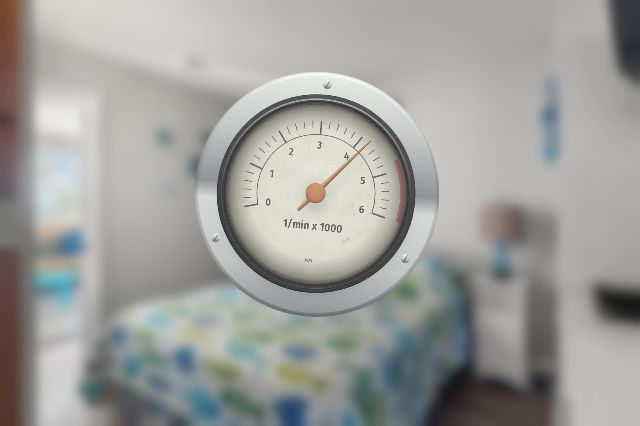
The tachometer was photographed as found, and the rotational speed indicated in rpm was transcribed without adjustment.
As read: 4200 rpm
